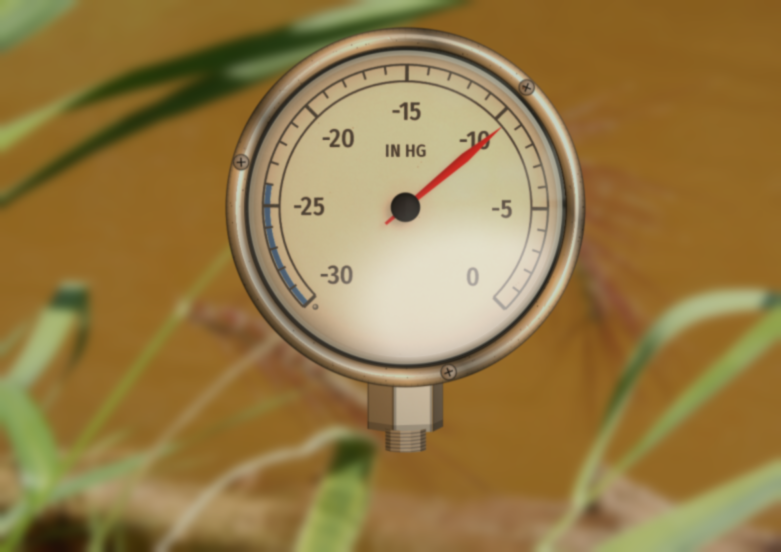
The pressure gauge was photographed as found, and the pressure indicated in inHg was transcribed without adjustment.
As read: -9.5 inHg
